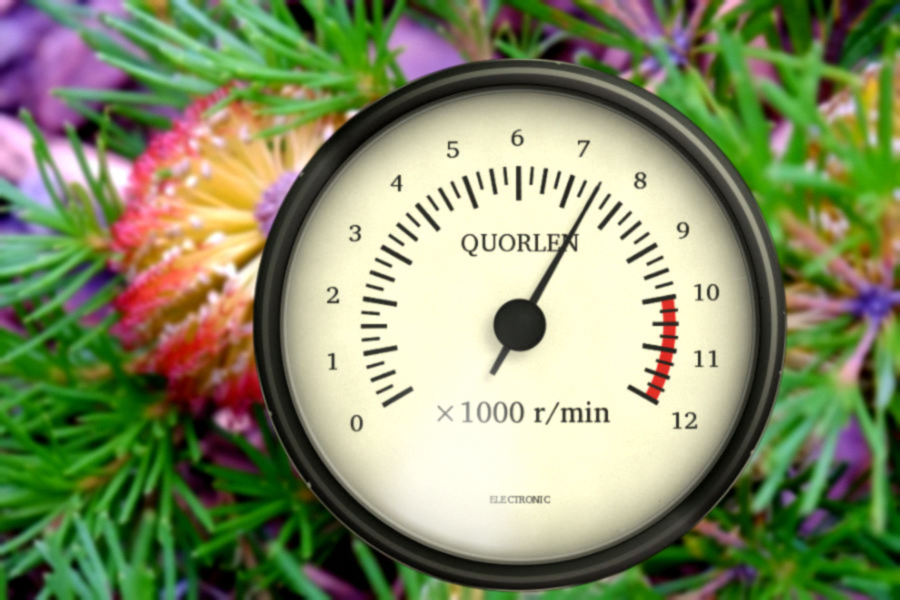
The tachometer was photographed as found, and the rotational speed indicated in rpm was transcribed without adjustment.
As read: 7500 rpm
